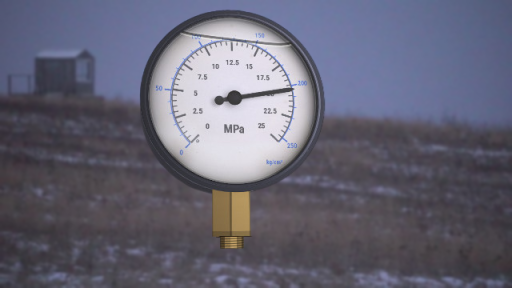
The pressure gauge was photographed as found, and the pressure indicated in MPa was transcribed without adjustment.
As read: 20 MPa
